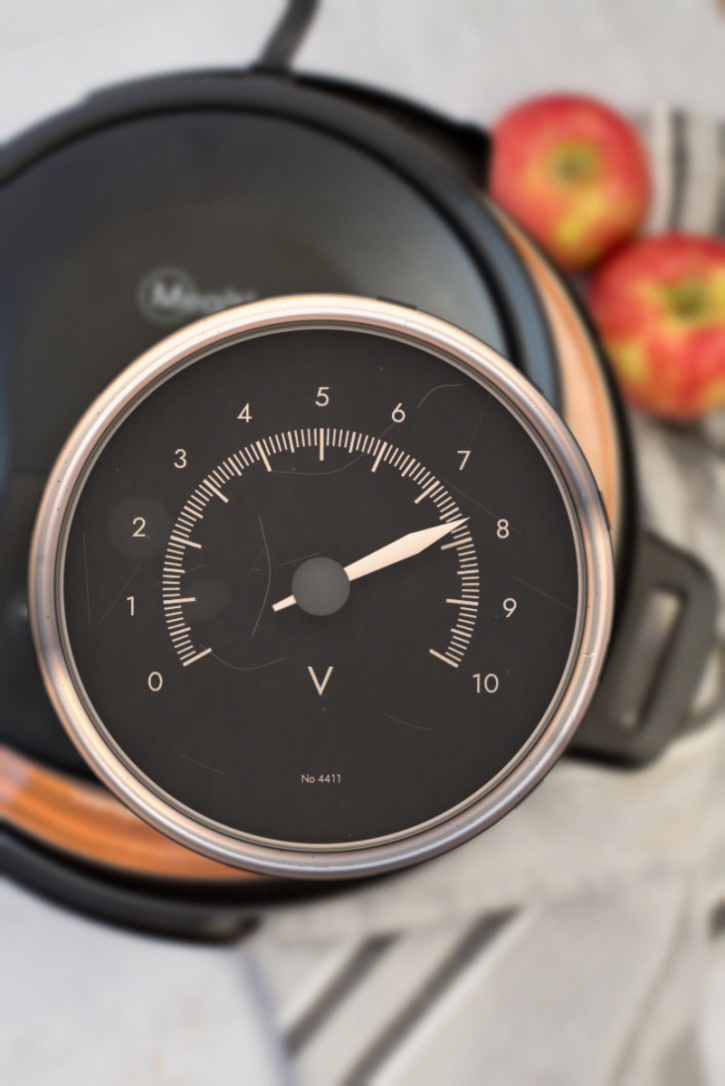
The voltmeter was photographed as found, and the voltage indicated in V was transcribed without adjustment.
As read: 7.7 V
